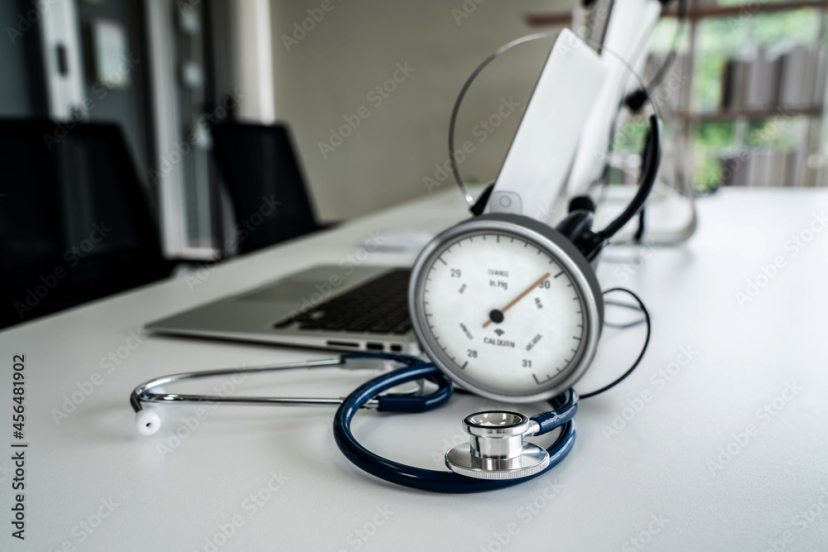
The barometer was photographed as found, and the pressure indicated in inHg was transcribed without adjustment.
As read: 29.95 inHg
